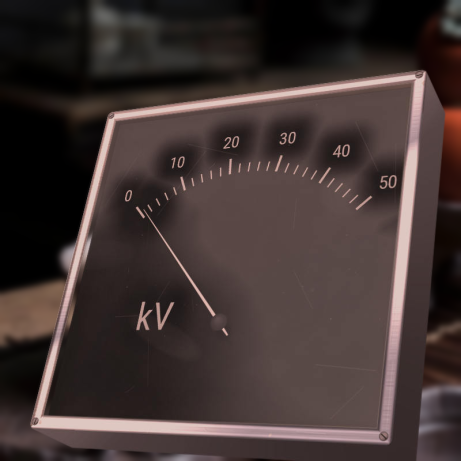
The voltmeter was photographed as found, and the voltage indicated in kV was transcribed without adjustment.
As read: 1 kV
